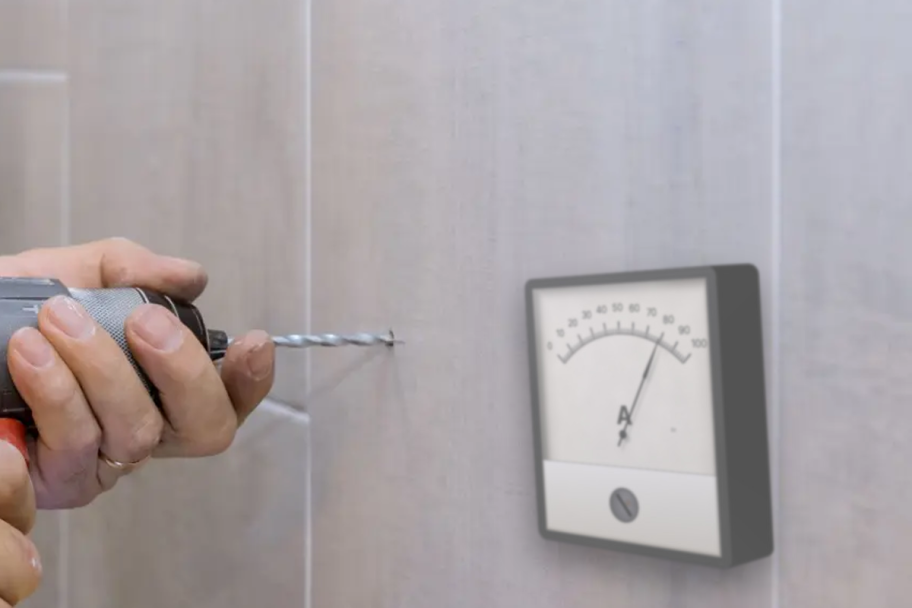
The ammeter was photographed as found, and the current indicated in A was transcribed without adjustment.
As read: 80 A
